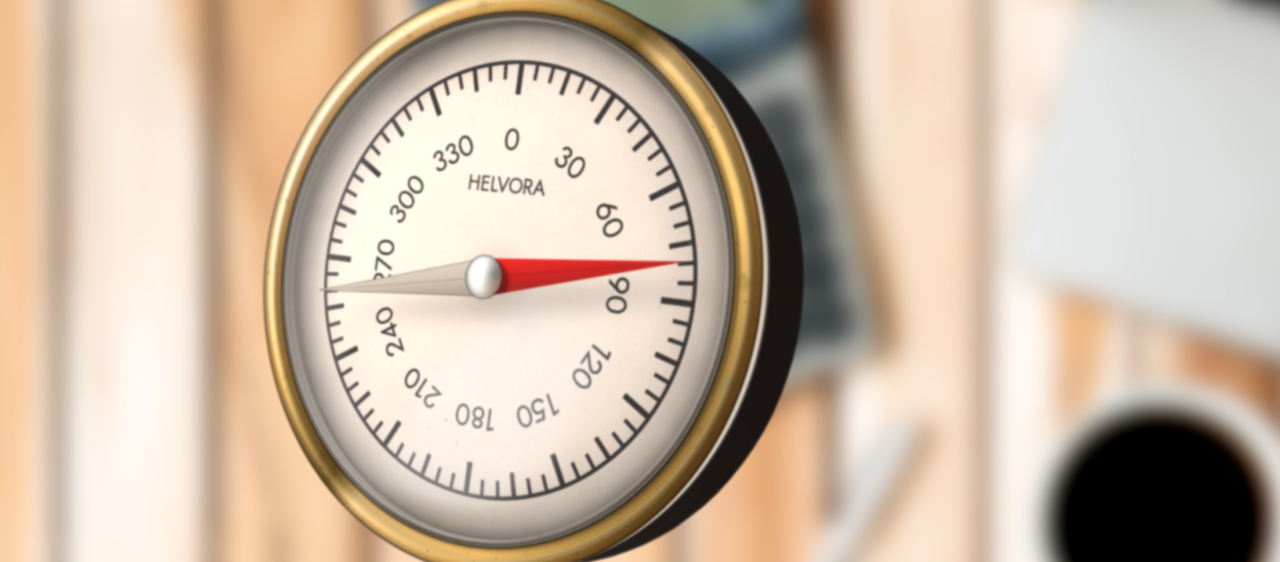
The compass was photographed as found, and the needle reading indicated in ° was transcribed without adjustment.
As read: 80 °
